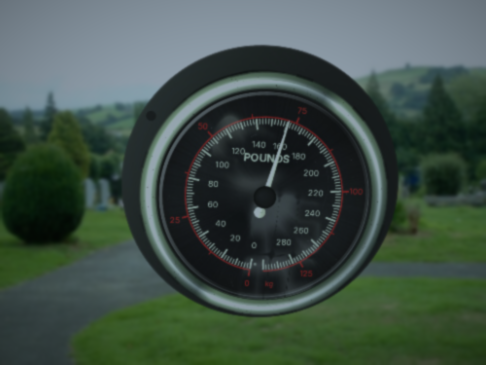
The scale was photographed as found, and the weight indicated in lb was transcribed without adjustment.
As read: 160 lb
